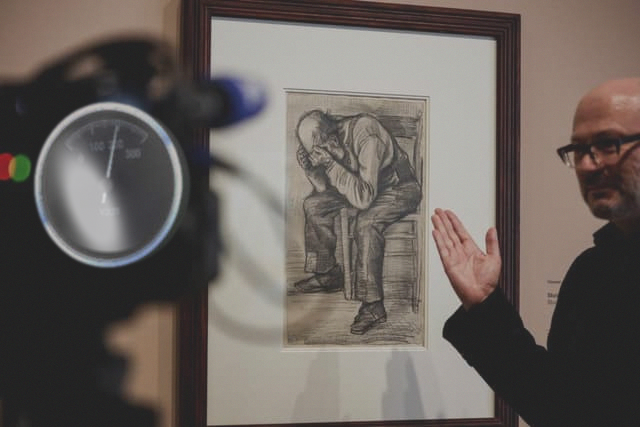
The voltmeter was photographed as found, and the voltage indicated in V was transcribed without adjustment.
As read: 200 V
